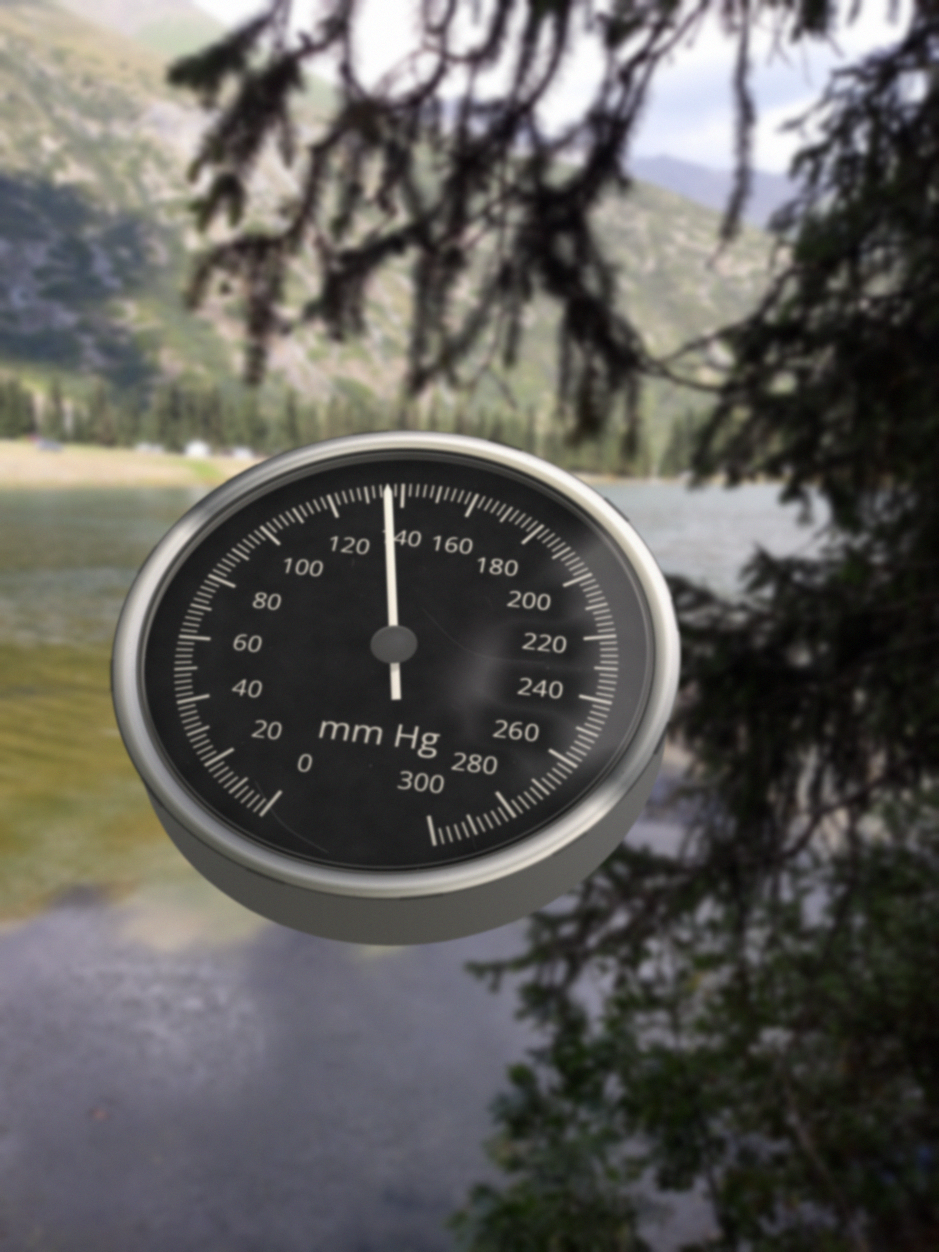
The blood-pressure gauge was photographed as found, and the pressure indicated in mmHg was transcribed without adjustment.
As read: 136 mmHg
